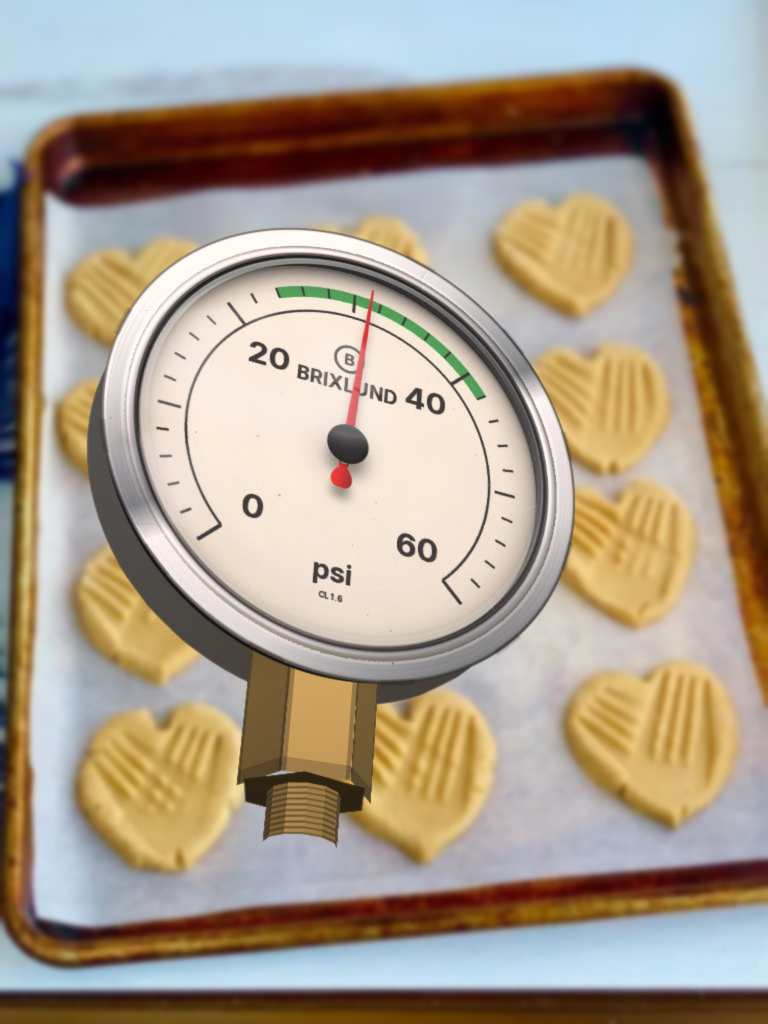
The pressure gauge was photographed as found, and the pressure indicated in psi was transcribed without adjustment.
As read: 31 psi
